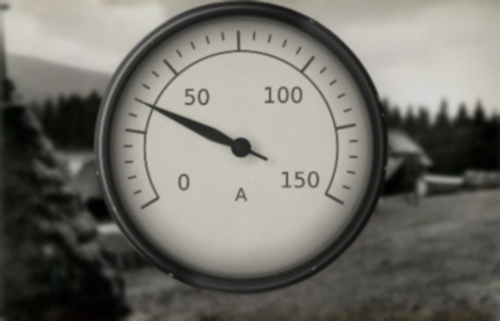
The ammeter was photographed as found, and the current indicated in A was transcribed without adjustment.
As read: 35 A
